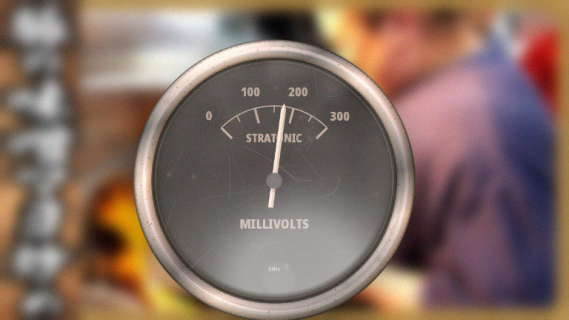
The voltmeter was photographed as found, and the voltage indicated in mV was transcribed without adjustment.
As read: 175 mV
